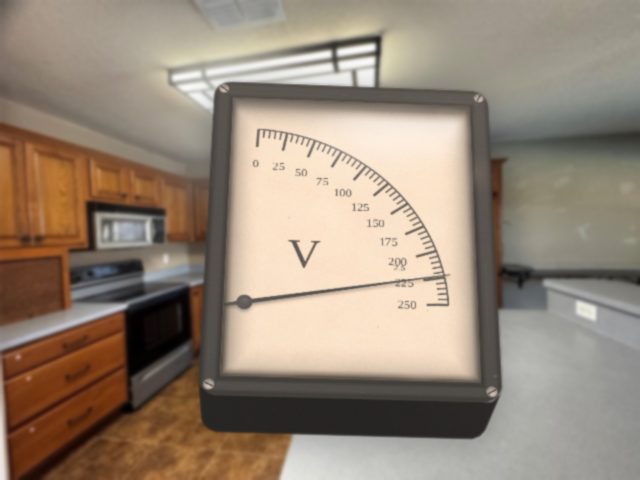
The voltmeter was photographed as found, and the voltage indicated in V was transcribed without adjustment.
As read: 225 V
